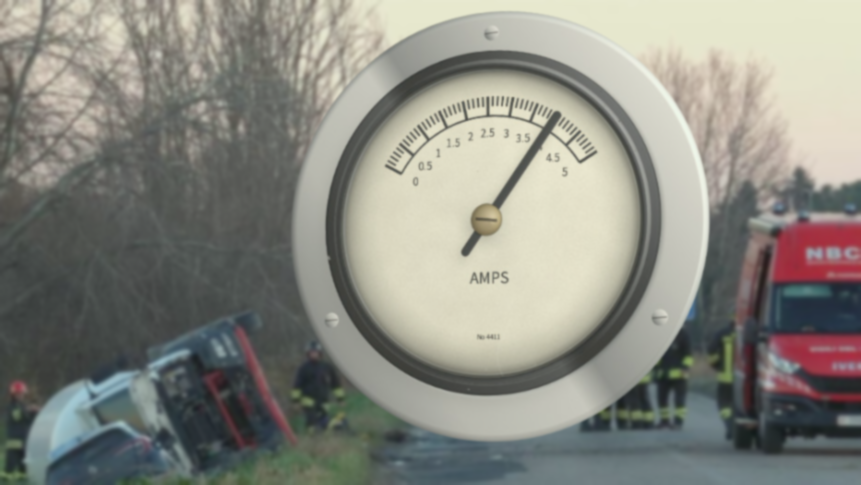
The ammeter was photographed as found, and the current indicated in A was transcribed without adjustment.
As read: 4 A
